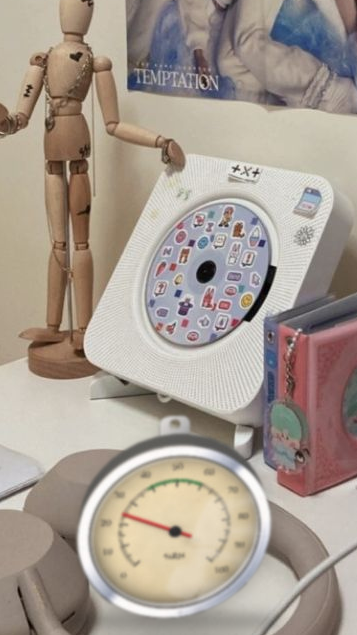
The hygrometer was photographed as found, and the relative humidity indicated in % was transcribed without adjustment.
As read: 25 %
